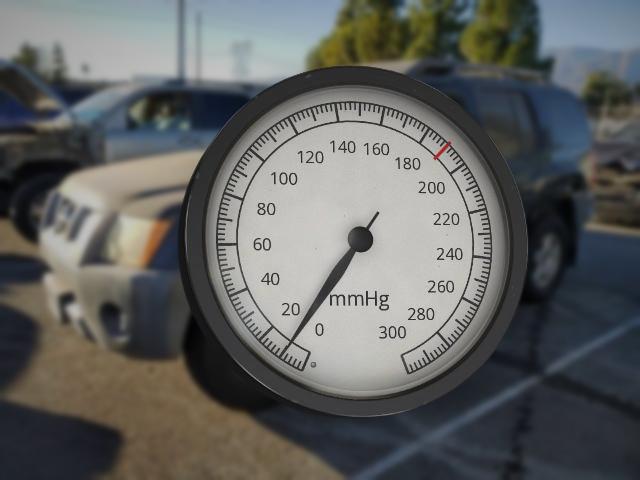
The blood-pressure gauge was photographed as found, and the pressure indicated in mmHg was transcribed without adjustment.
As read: 10 mmHg
